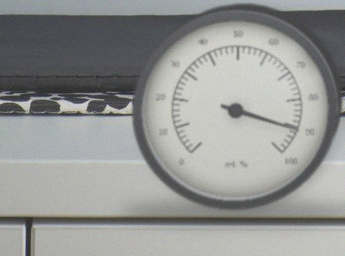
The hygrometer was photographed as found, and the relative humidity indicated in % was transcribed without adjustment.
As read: 90 %
